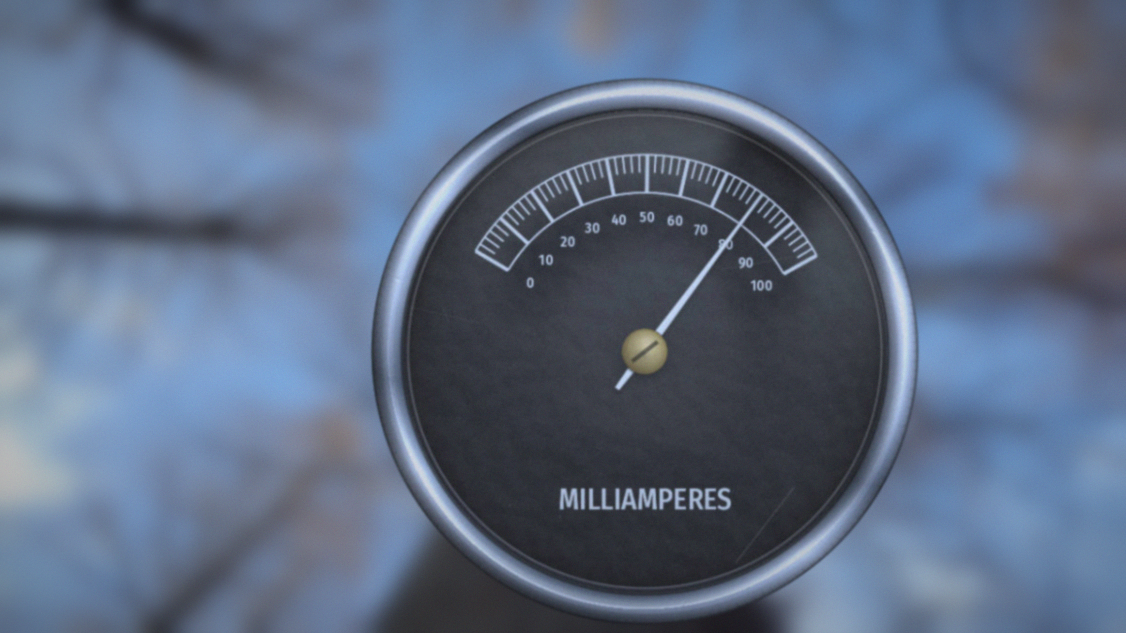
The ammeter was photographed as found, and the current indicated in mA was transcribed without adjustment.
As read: 80 mA
